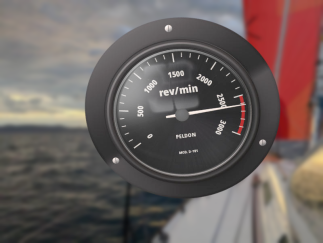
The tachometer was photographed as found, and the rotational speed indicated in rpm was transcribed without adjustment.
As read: 2600 rpm
